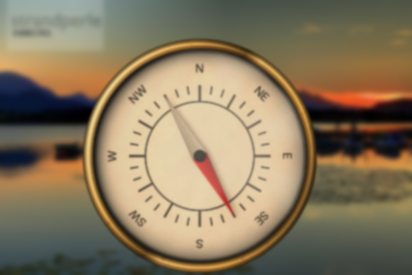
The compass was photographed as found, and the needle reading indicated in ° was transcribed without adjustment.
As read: 150 °
